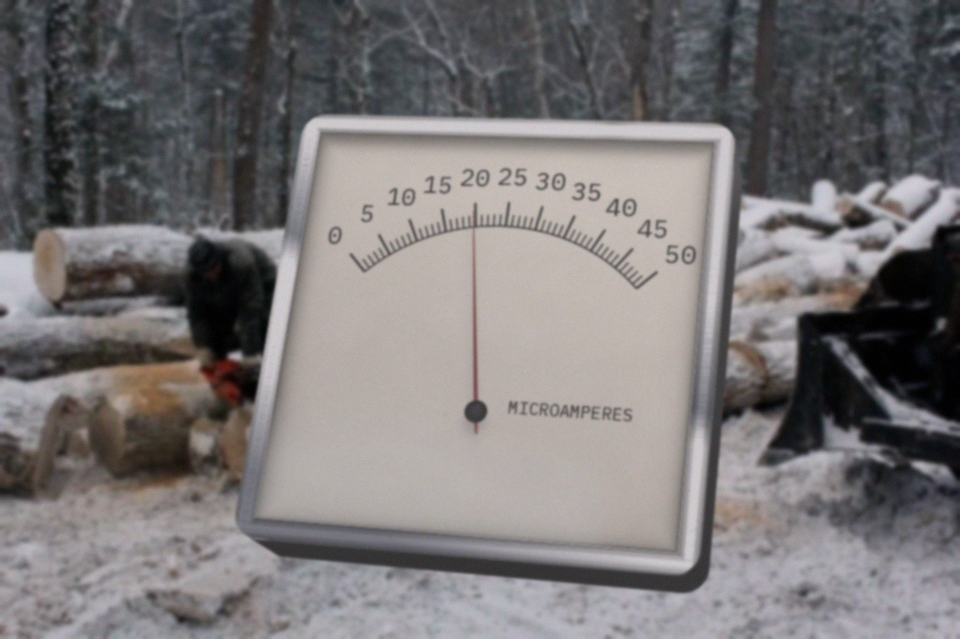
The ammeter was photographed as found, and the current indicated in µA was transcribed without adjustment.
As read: 20 µA
